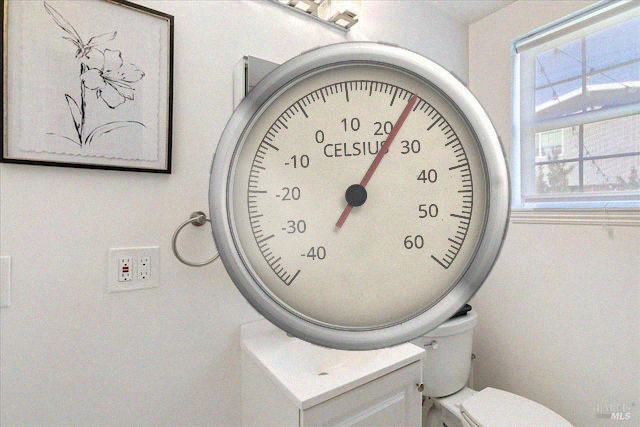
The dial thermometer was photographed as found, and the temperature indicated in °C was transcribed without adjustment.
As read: 24 °C
